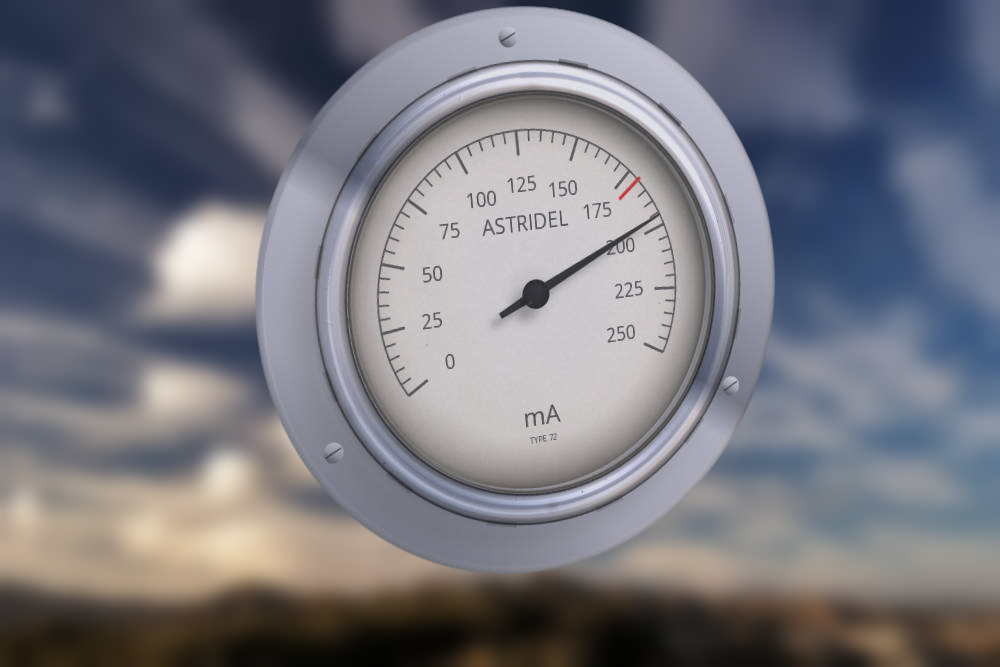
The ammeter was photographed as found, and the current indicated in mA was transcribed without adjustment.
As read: 195 mA
